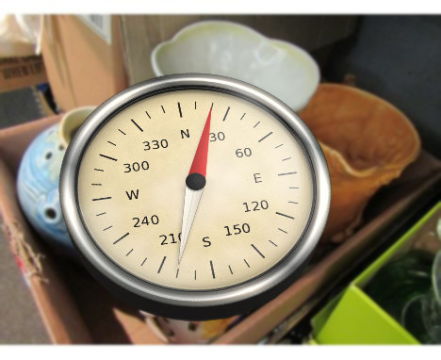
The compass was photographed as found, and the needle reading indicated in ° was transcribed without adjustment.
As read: 20 °
